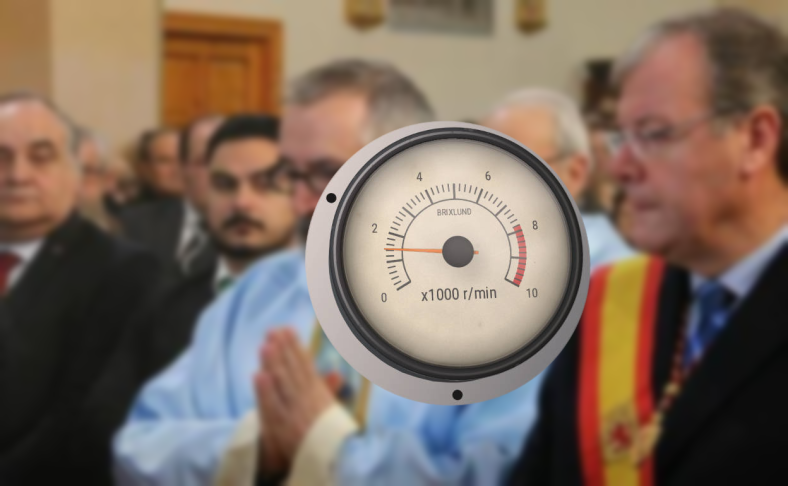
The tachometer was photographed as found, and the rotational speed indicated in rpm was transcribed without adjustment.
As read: 1400 rpm
